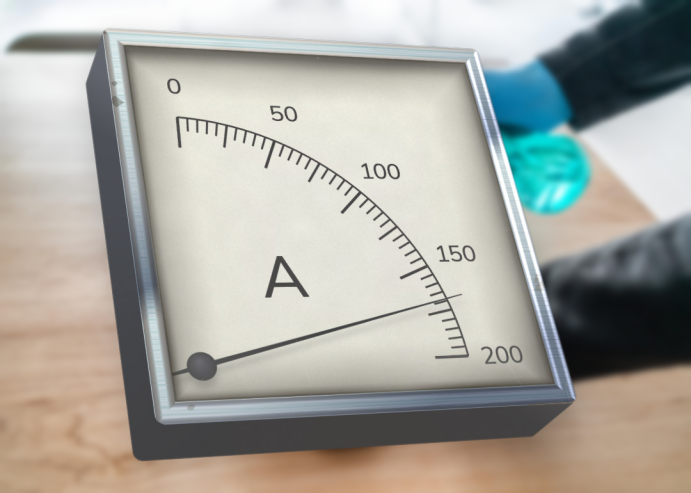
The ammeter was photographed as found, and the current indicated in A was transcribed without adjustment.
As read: 170 A
